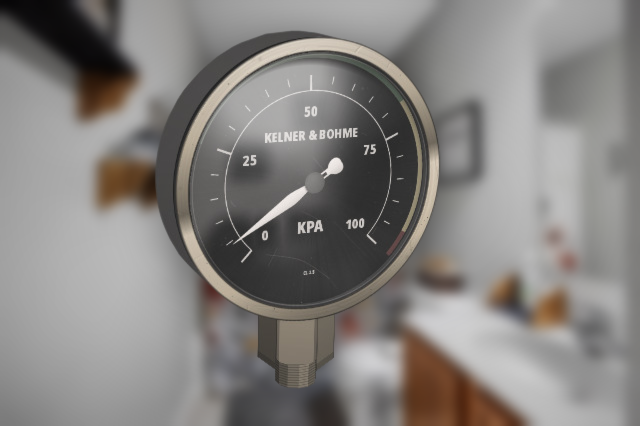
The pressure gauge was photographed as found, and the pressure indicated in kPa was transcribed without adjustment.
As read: 5 kPa
